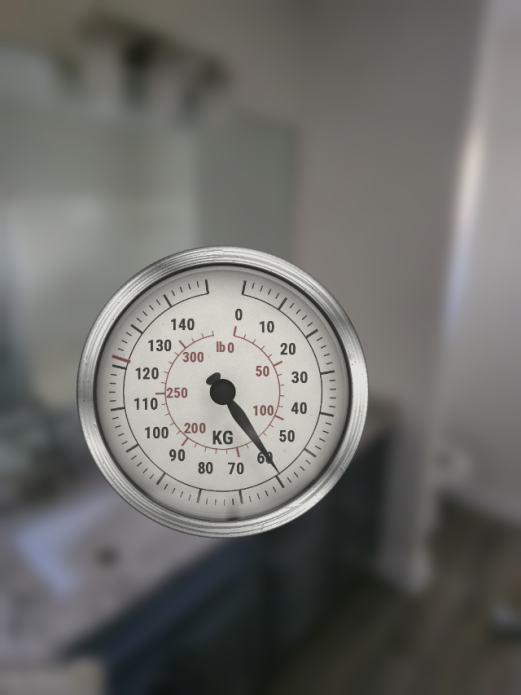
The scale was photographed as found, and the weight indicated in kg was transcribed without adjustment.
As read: 59 kg
